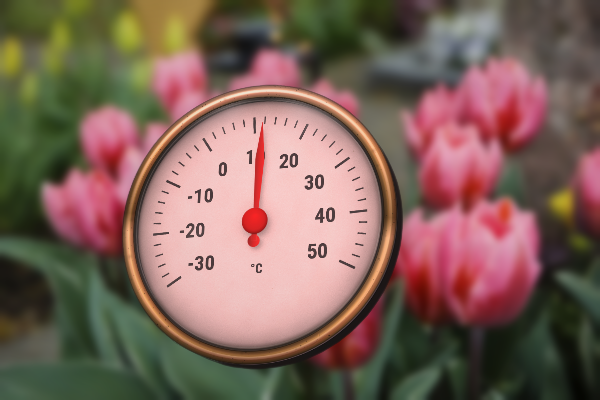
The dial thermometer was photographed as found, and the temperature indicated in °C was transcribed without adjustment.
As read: 12 °C
